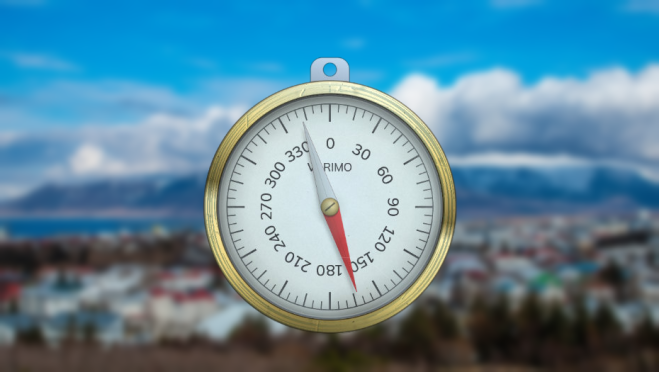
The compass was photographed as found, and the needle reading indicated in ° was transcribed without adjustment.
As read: 162.5 °
